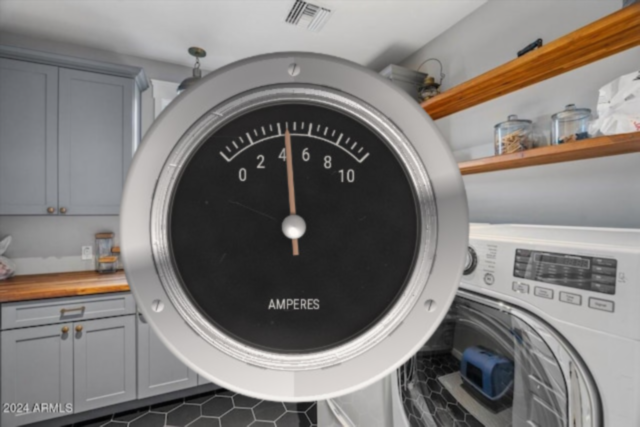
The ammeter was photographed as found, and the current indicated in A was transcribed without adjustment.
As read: 4.5 A
